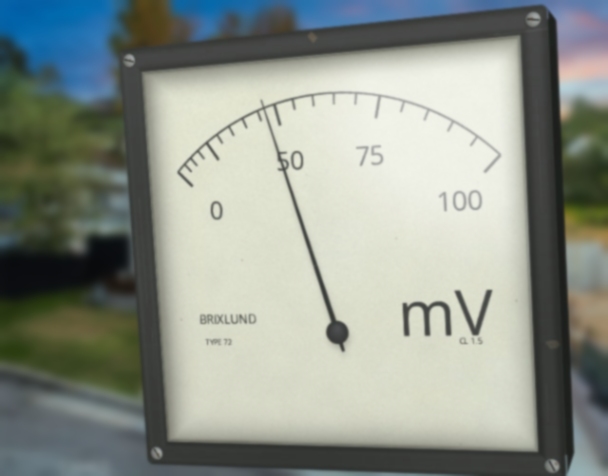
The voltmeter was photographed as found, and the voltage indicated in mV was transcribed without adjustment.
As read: 47.5 mV
